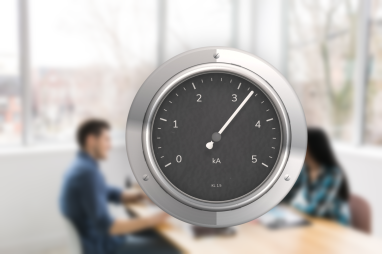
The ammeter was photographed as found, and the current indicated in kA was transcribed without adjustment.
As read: 3.3 kA
